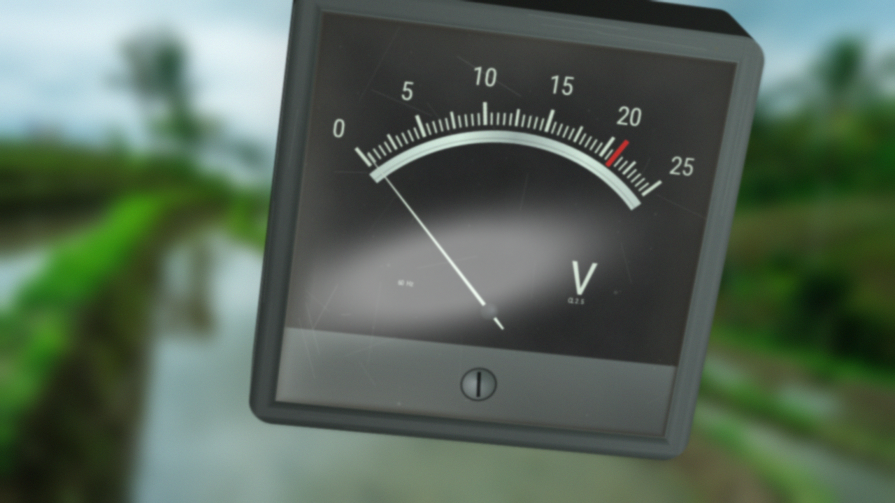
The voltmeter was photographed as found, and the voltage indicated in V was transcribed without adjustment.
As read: 0.5 V
